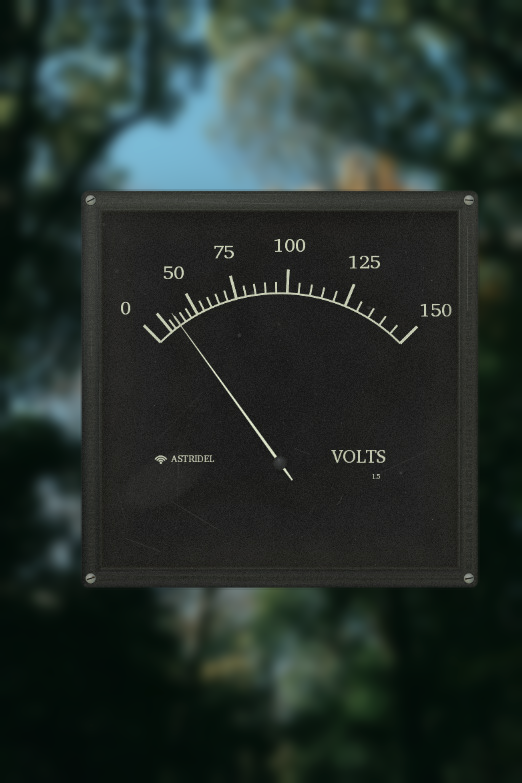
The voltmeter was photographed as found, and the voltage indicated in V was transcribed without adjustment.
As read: 35 V
